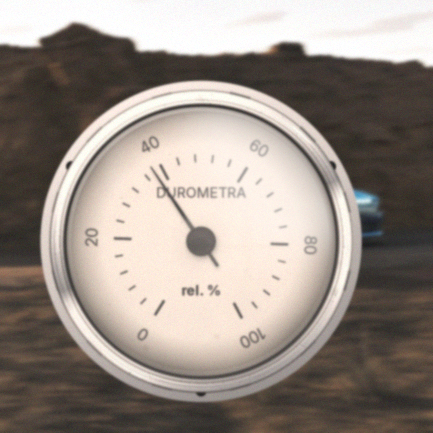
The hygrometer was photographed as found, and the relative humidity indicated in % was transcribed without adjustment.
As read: 38 %
